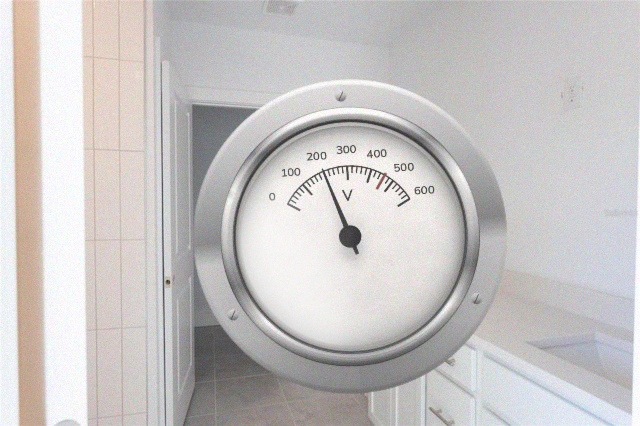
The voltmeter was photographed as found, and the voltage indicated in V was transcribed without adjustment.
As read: 200 V
